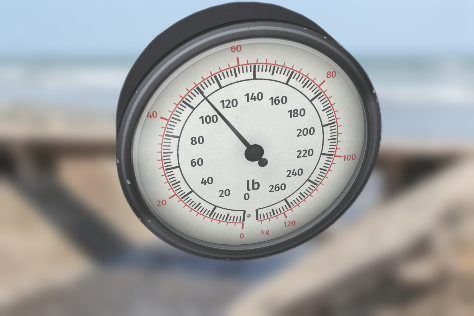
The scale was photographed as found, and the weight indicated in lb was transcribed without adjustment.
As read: 110 lb
